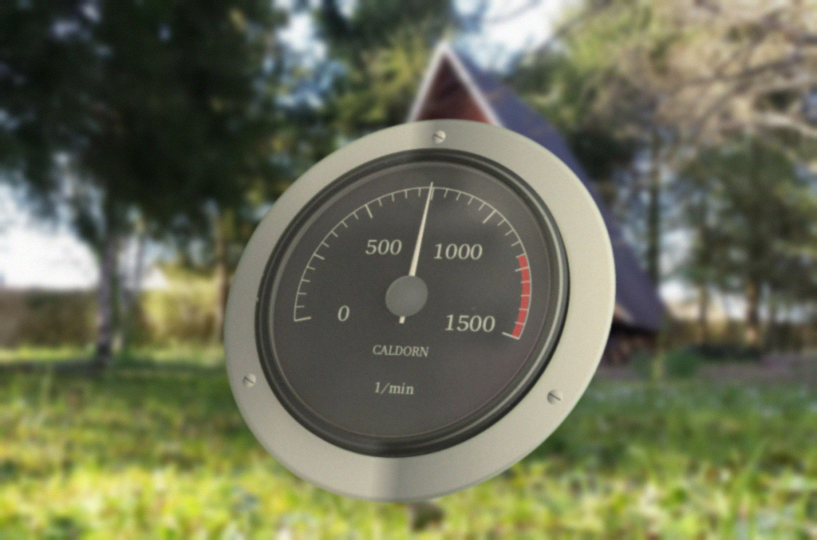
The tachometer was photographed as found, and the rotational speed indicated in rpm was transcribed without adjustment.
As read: 750 rpm
